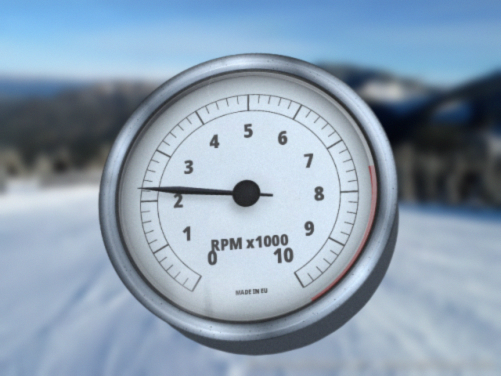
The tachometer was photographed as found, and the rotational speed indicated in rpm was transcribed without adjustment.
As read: 2200 rpm
